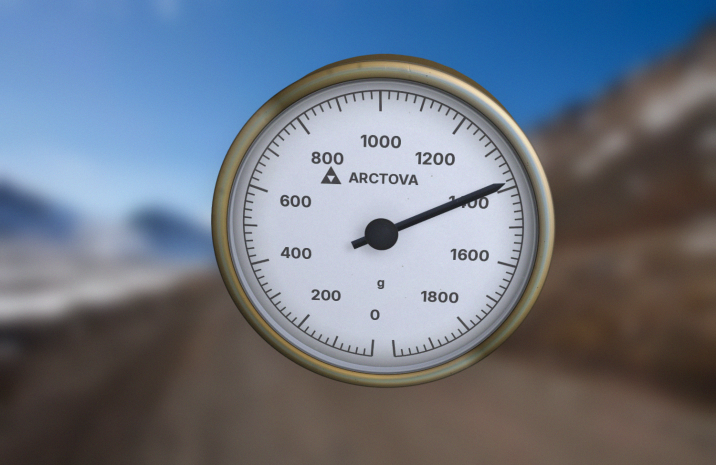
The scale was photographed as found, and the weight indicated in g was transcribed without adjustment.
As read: 1380 g
